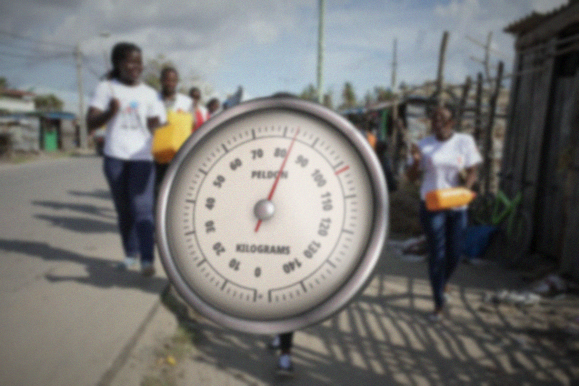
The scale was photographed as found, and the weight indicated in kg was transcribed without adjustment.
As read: 84 kg
